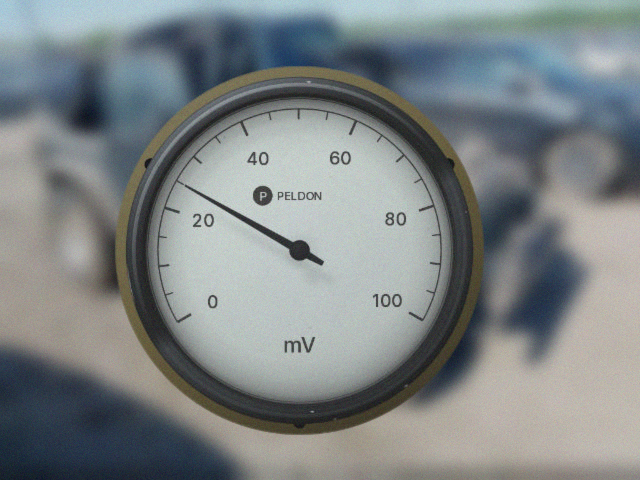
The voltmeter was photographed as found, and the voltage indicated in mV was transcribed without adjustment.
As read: 25 mV
